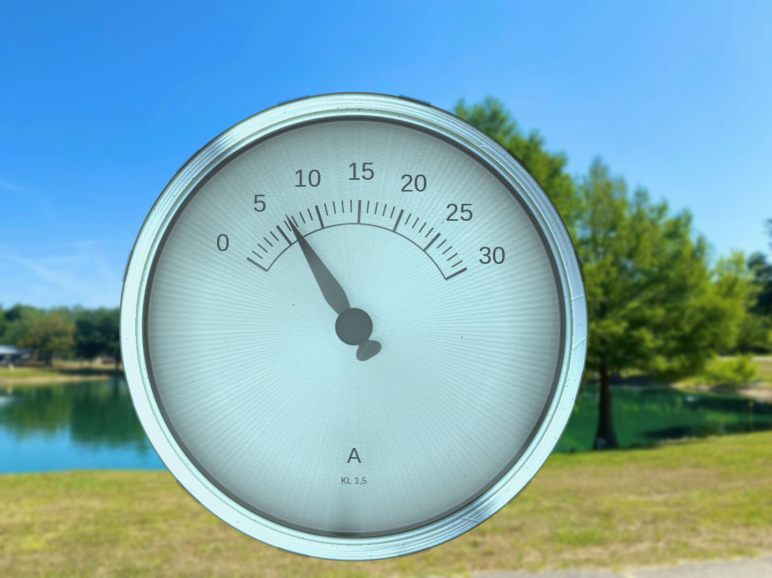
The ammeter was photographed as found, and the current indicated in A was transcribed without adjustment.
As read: 6.5 A
